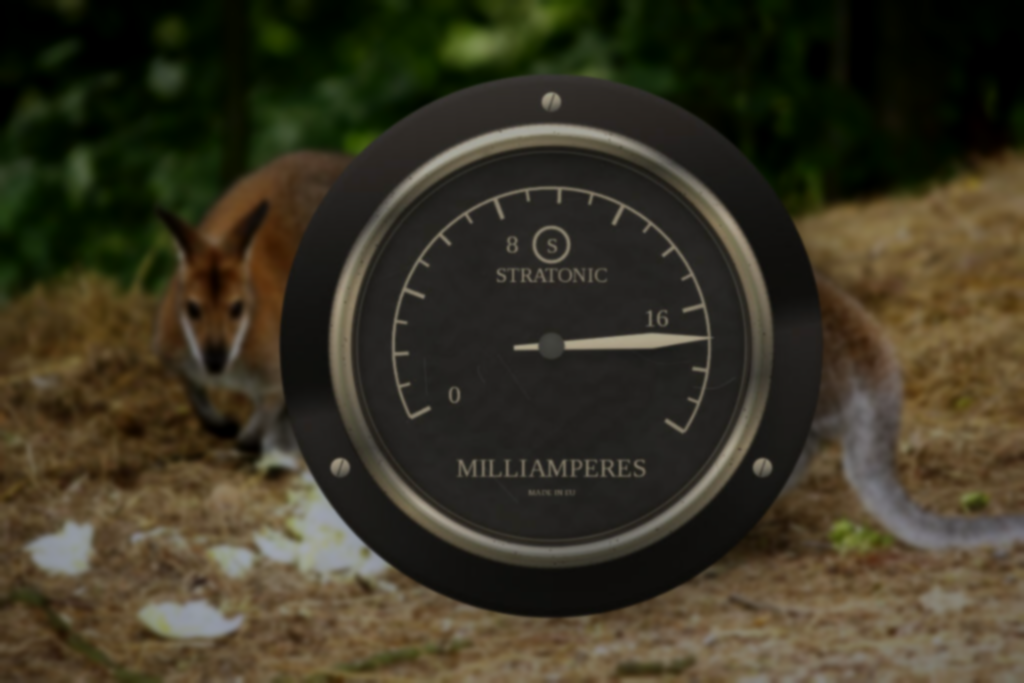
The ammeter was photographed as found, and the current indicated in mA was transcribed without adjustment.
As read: 17 mA
